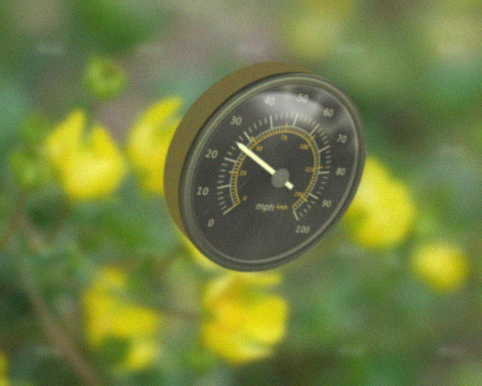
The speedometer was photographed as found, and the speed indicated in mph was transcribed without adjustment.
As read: 26 mph
